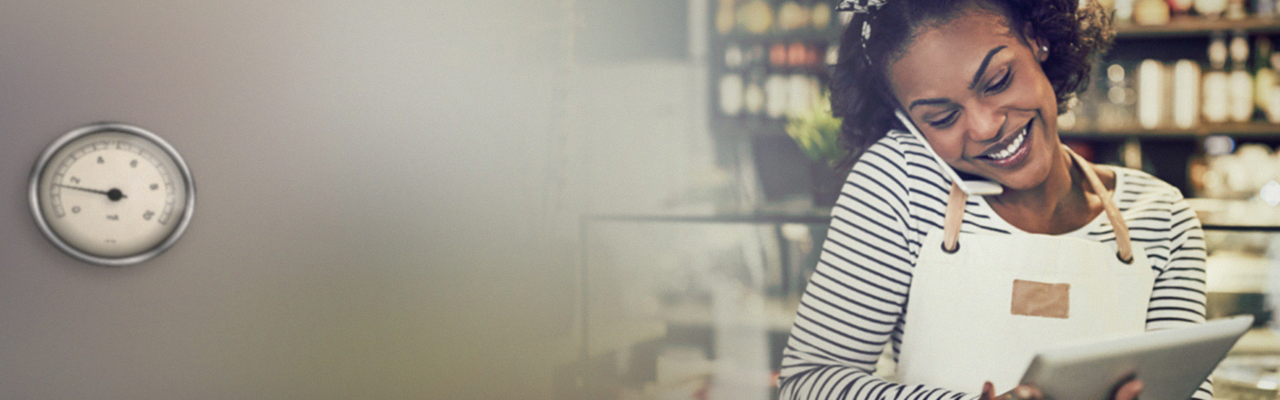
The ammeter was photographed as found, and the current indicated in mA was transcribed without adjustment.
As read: 1.5 mA
